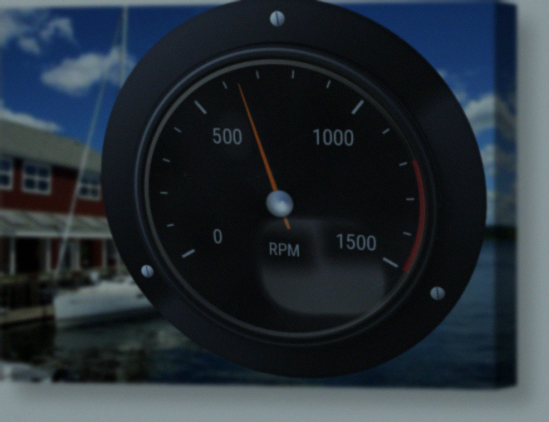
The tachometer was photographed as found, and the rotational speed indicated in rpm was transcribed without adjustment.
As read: 650 rpm
